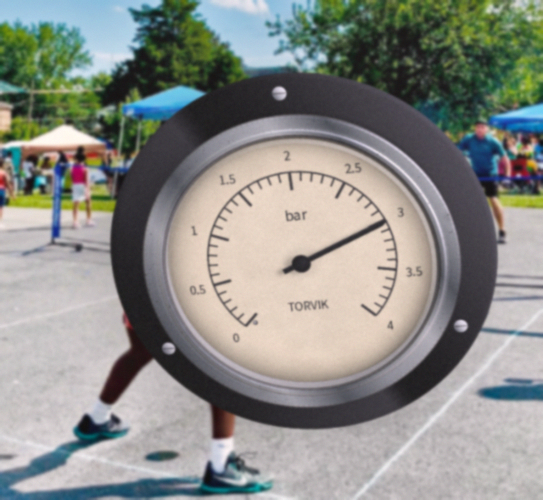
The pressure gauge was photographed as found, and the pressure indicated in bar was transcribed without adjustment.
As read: 3 bar
